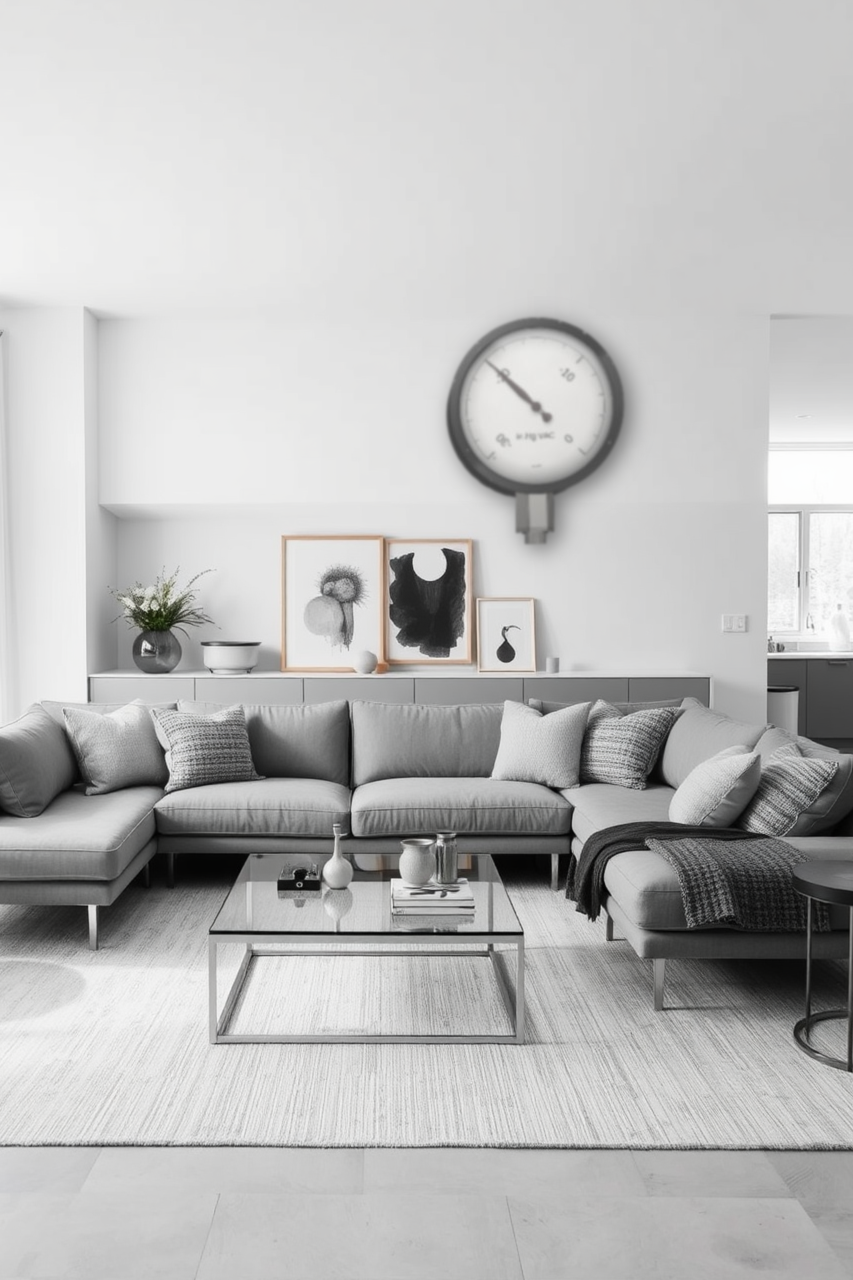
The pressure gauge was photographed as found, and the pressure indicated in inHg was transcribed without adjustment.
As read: -20 inHg
